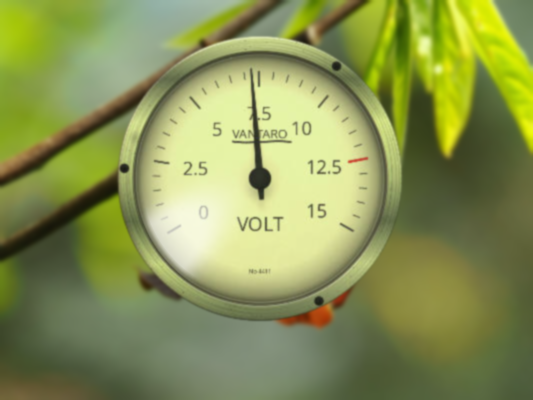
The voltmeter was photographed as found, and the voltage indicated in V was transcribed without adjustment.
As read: 7.25 V
